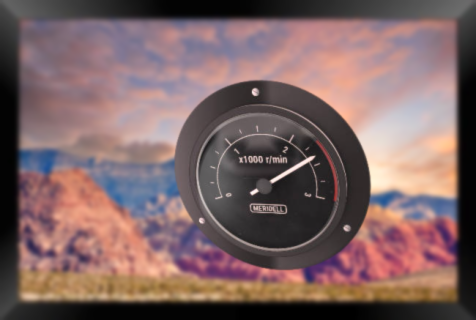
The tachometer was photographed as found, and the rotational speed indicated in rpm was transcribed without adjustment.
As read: 2375 rpm
